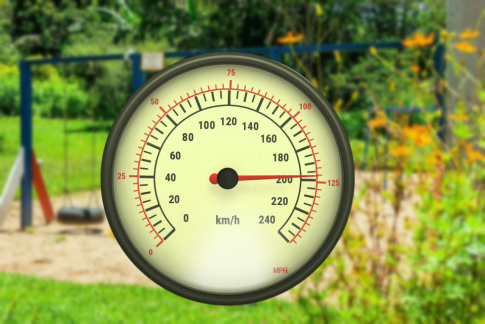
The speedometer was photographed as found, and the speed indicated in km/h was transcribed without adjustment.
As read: 197.5 km/h
